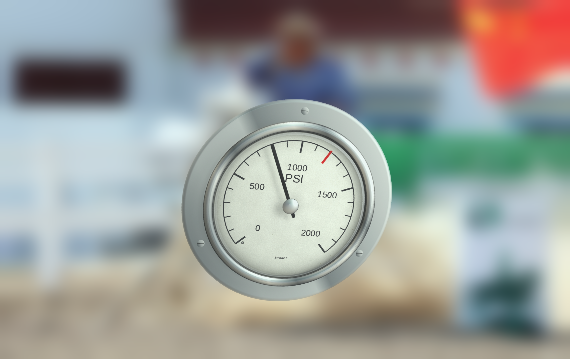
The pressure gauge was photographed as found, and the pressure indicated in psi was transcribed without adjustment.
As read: 800 psi
